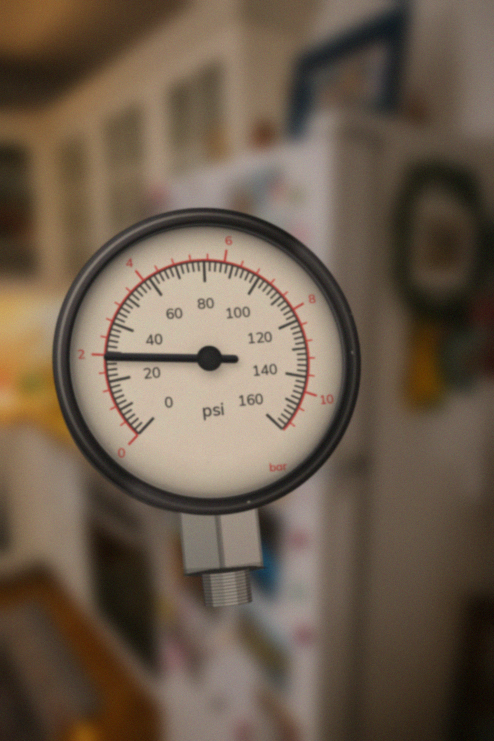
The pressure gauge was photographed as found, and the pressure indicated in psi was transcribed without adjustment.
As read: 28 psi
